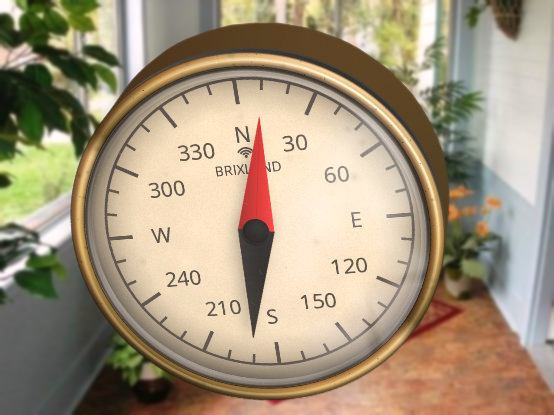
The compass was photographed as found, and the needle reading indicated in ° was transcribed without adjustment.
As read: 10 °
